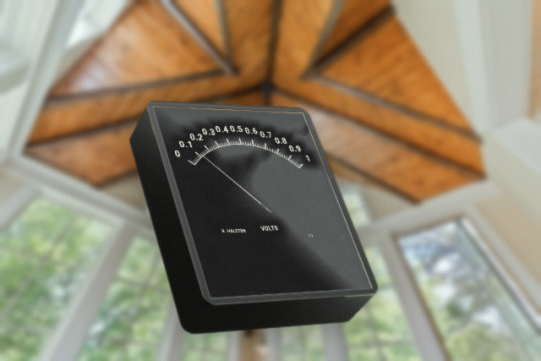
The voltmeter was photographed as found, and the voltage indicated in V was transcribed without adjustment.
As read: 0.1 V
